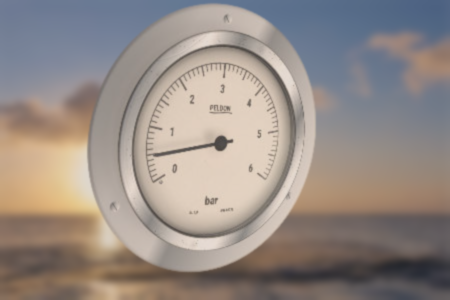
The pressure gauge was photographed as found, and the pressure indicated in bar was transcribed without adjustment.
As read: 0.5 bar
